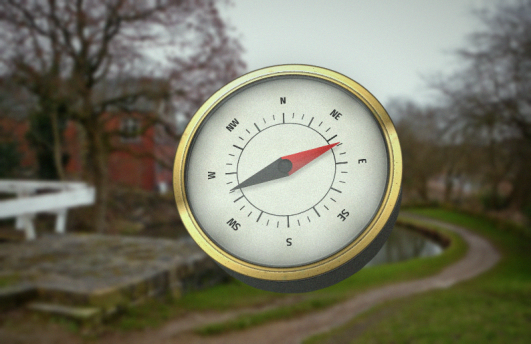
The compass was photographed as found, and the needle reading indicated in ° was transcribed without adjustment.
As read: 70 °
